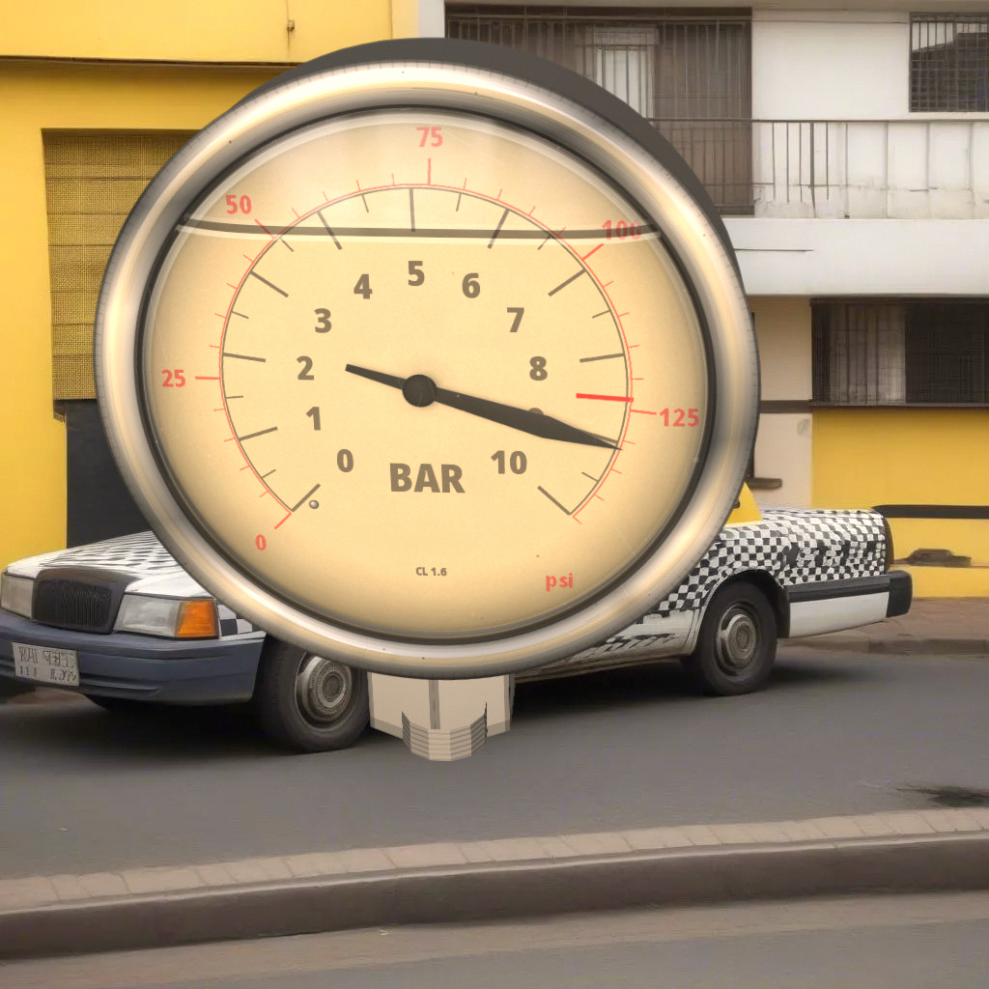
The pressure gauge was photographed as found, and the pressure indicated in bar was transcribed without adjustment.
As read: 9 bar
